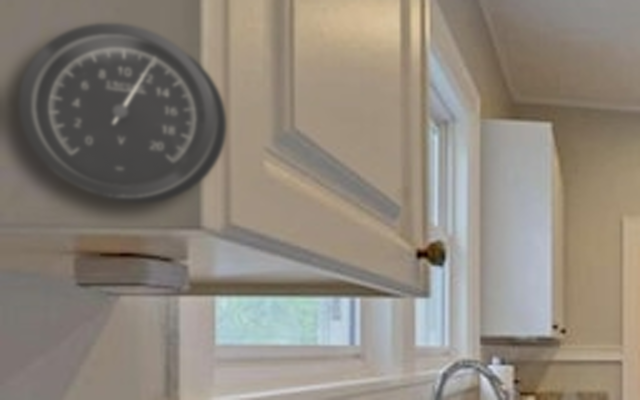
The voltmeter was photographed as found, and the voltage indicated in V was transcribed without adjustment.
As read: 12 V
